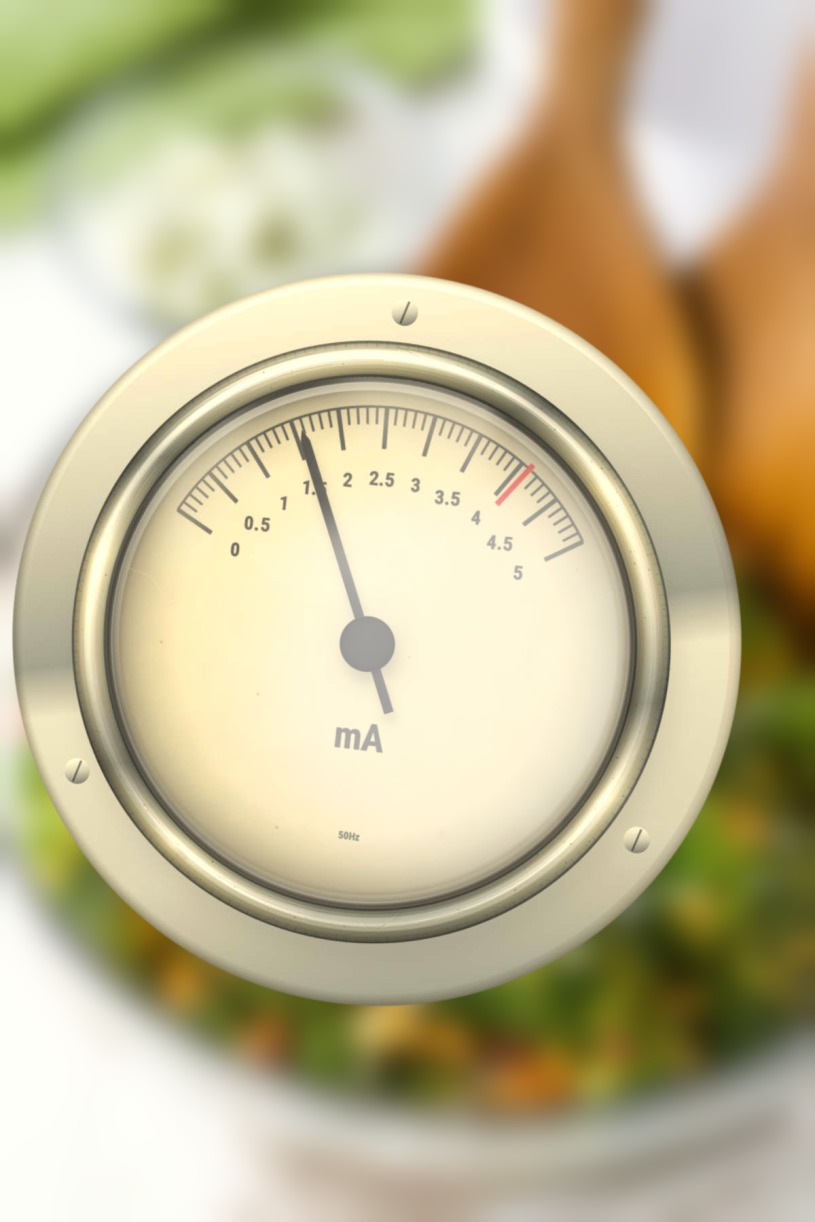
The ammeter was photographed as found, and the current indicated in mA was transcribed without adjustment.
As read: 1.6 mA
